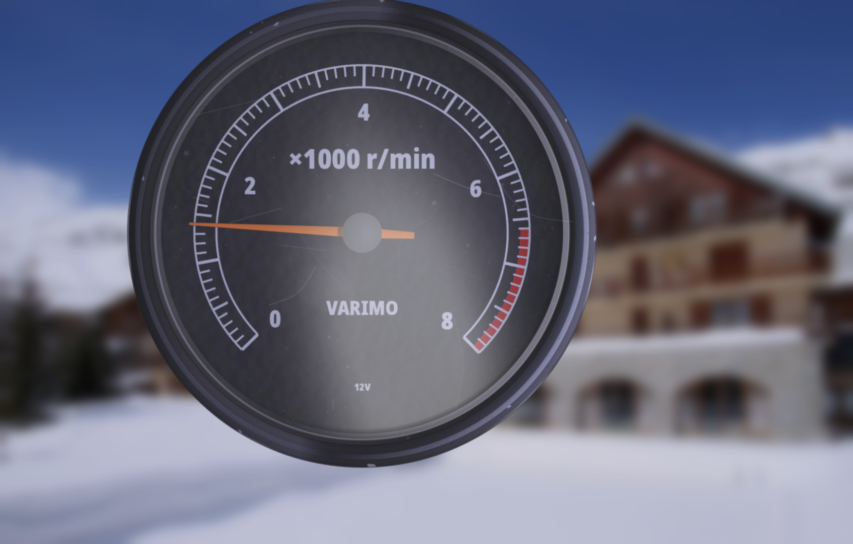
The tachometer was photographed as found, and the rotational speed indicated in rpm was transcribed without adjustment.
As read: 1400 rpm
